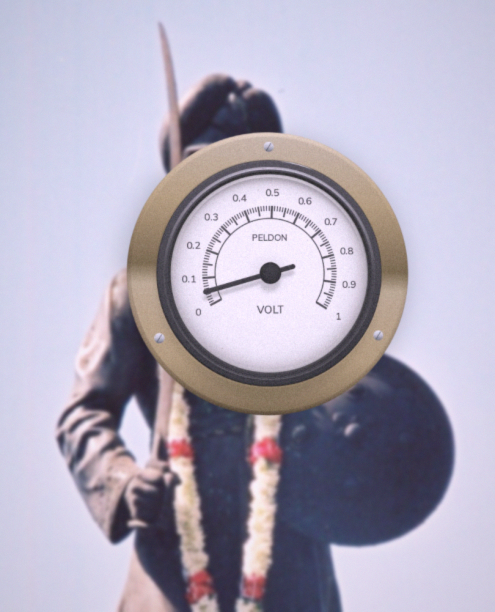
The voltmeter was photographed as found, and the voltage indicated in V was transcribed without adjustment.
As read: 0.05 V
